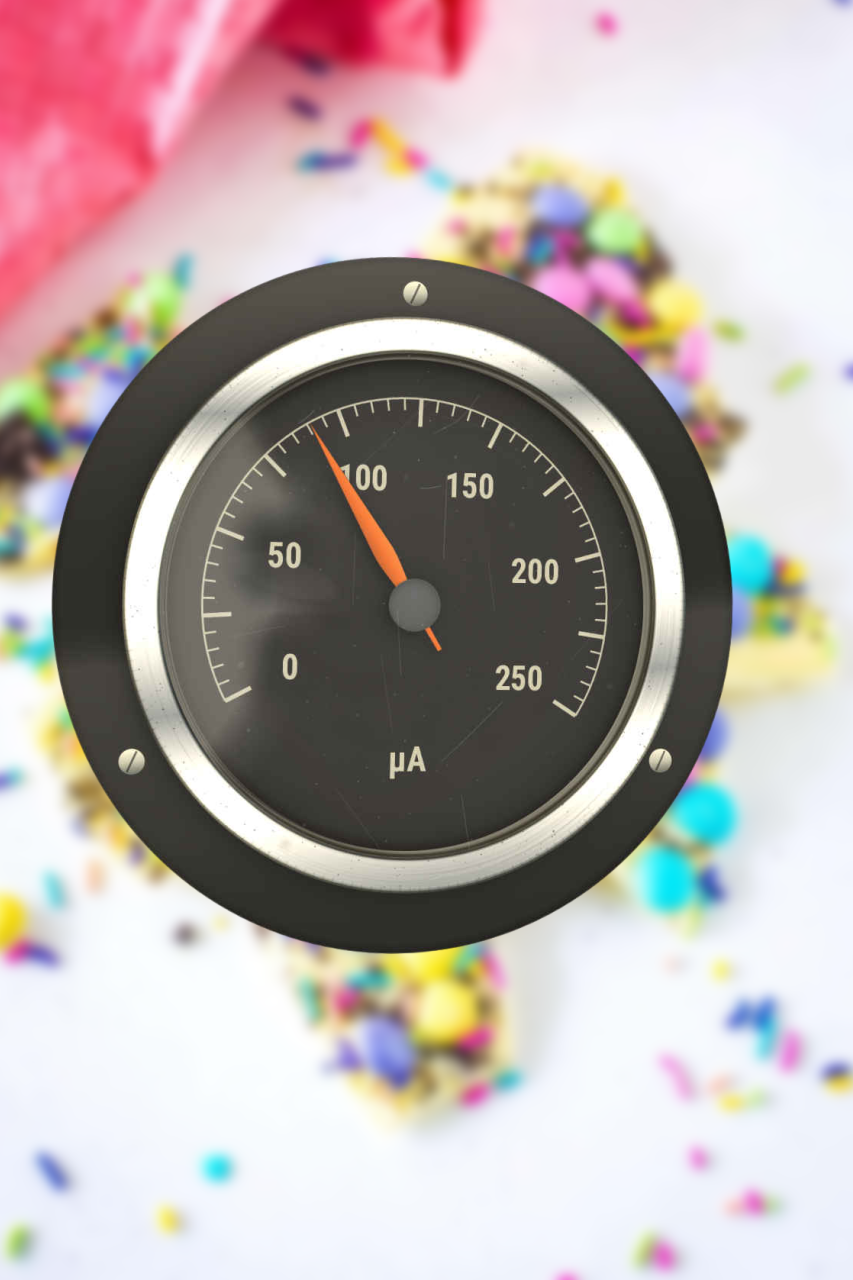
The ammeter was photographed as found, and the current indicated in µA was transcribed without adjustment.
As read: 90 µA
